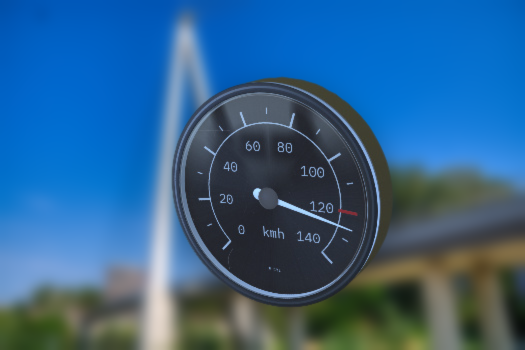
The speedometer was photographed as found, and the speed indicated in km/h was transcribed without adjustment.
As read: 125 km/h
